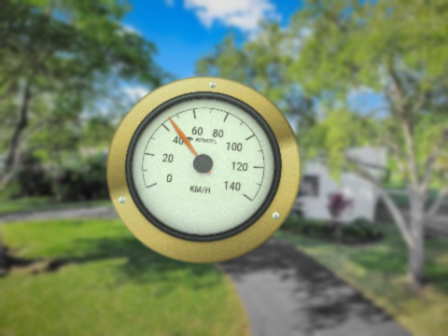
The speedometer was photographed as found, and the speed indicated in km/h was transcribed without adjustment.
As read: 45 km/h
